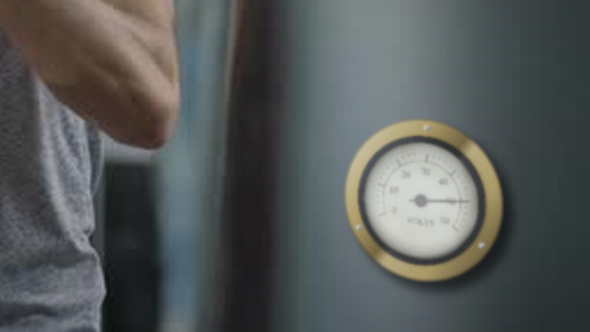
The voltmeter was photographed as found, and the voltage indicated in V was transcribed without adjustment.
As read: 50 V
